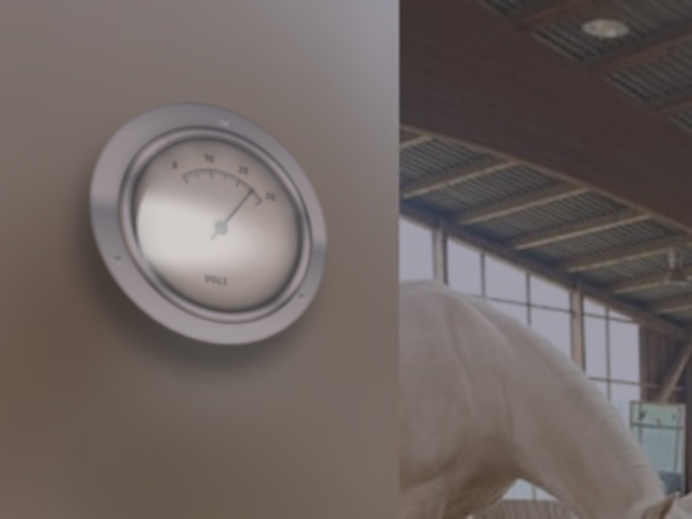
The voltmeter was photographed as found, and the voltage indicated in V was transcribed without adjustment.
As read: 25 V
